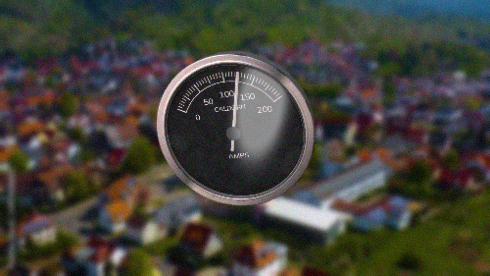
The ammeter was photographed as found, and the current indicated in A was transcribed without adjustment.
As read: 125 A
